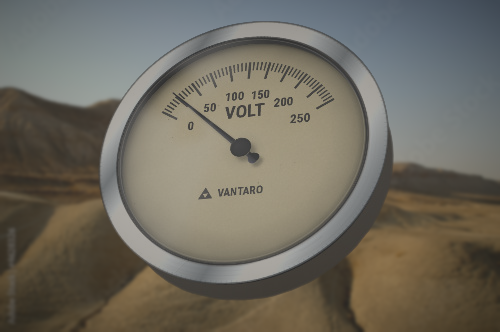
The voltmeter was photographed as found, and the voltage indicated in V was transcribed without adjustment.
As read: 25 V
